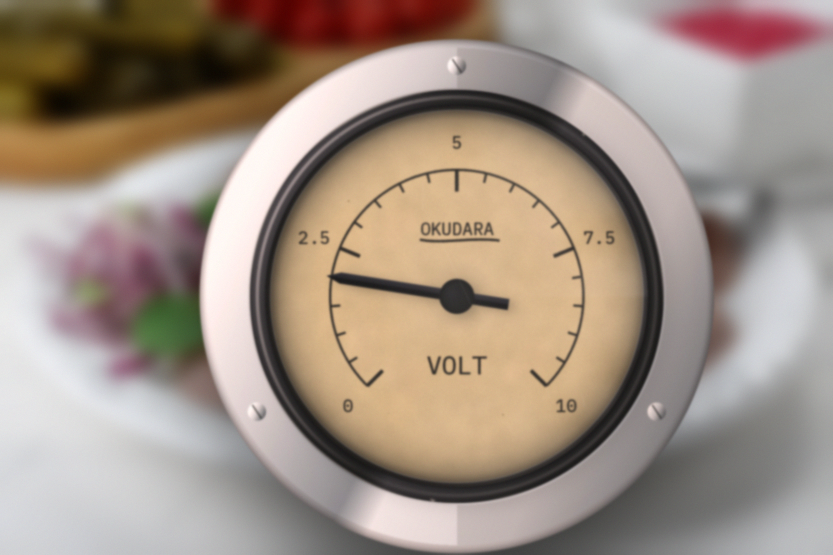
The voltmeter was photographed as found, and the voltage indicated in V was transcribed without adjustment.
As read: 2 V
